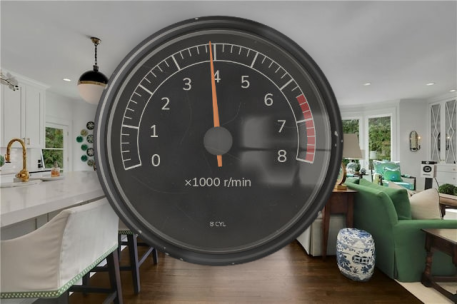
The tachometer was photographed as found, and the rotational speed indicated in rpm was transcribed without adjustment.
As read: 3900 rpm
